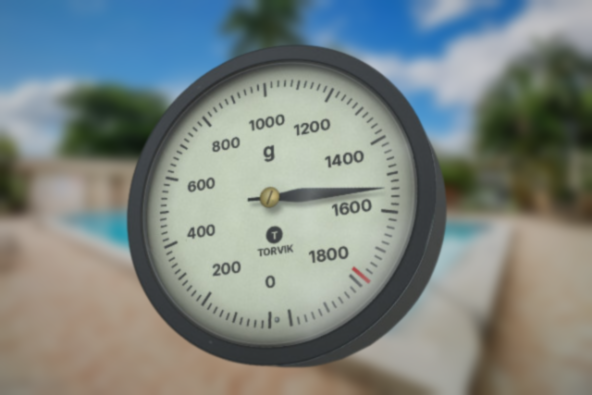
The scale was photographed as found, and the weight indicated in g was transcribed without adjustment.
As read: 1540 g
